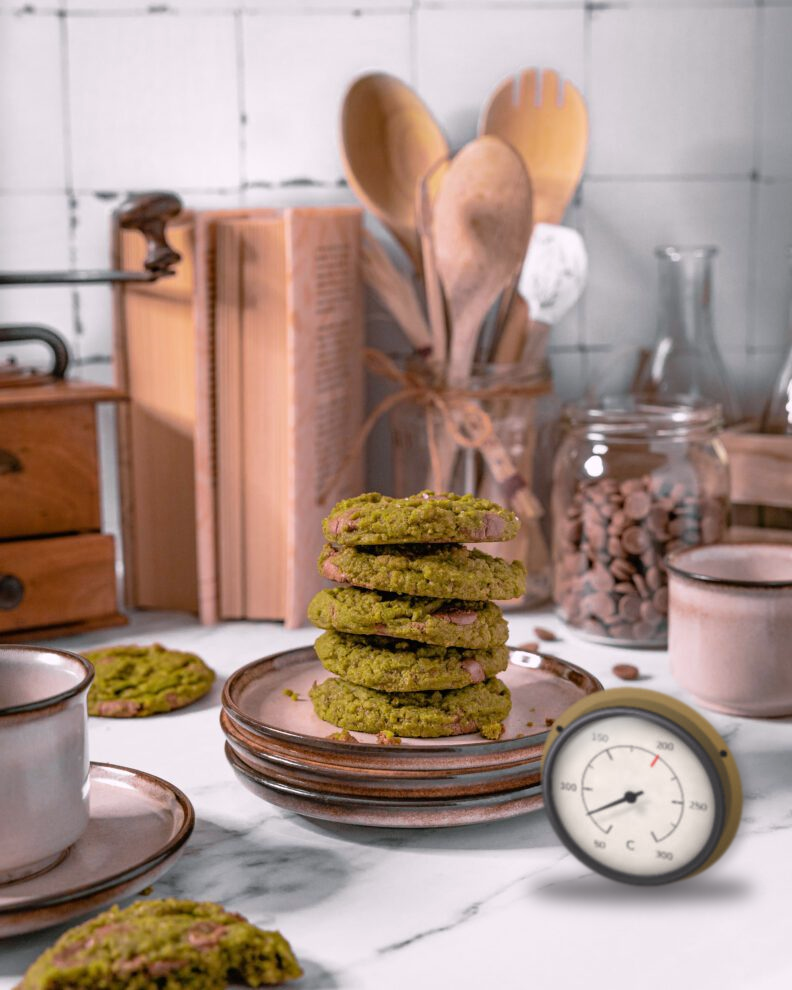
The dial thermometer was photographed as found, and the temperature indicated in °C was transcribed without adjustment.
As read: 75 °C
